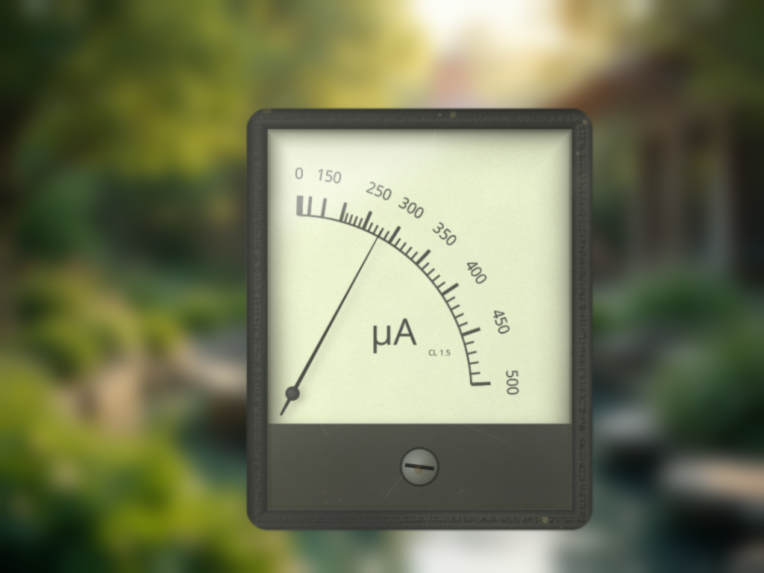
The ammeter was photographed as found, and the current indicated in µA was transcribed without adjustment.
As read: 280 µA
